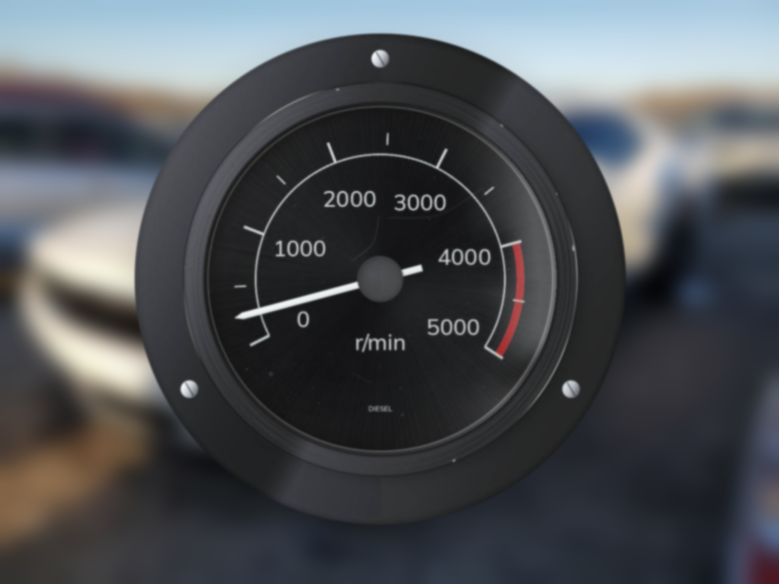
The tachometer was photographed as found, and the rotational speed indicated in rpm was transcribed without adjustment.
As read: 250 rpm
